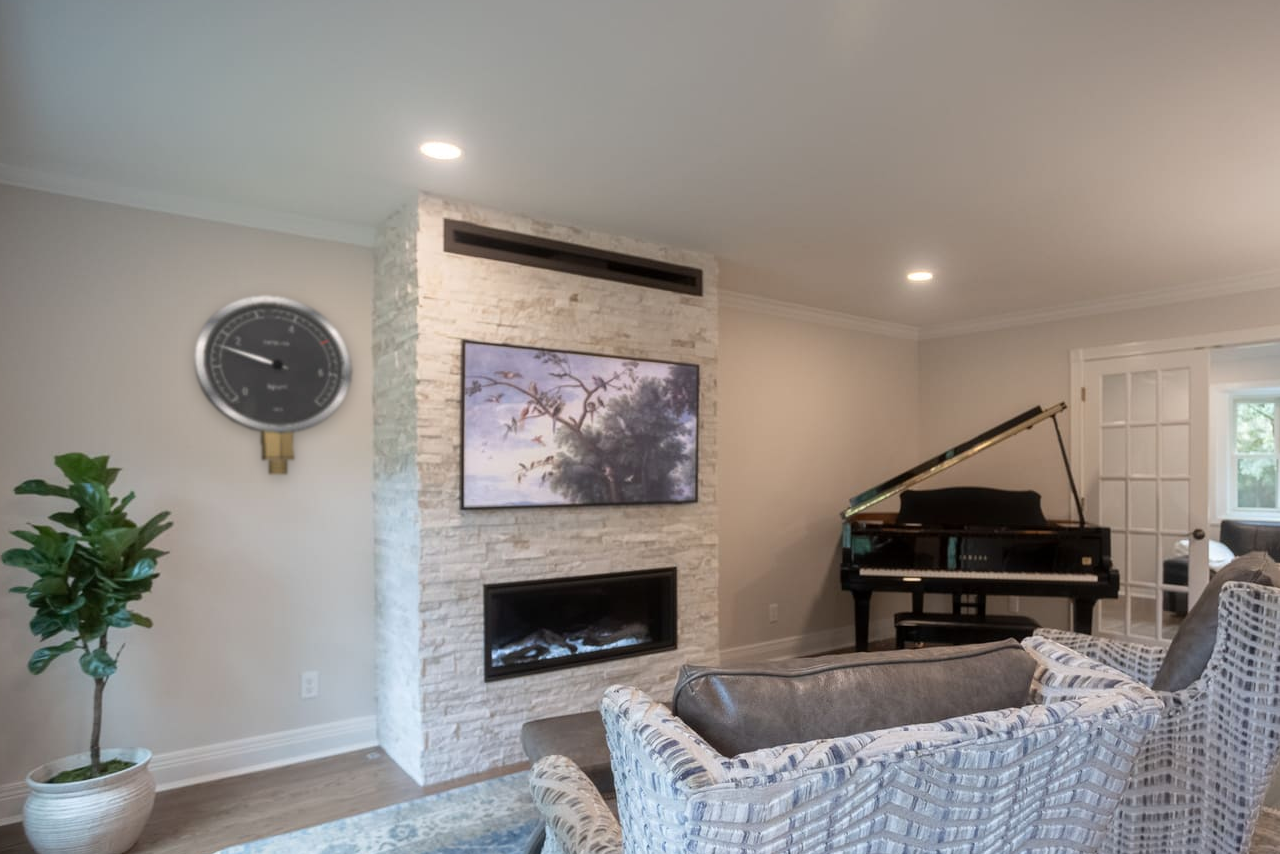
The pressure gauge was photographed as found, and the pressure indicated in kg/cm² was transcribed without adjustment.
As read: 1.6 kg/cm²
